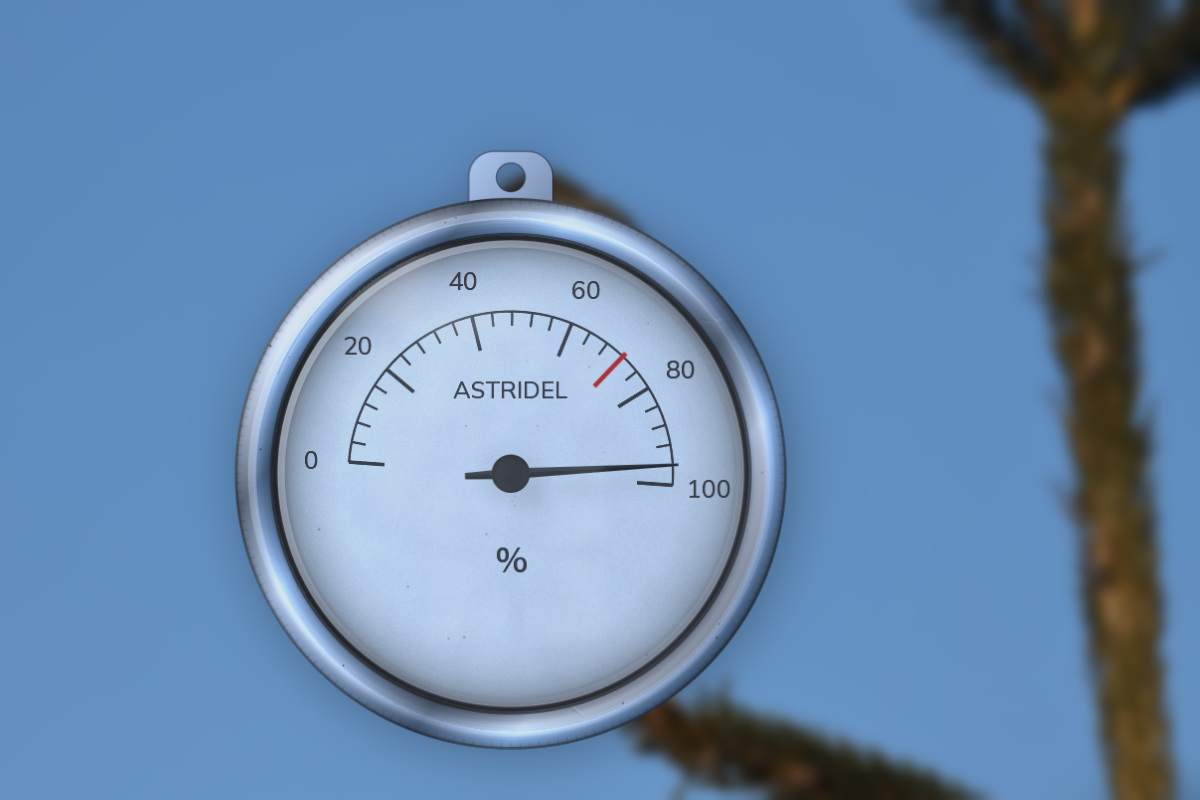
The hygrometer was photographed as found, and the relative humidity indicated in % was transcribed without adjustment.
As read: 96 %
